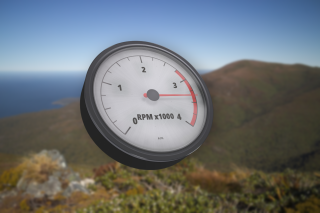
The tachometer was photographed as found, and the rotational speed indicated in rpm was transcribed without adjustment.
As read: 3375 rpm
